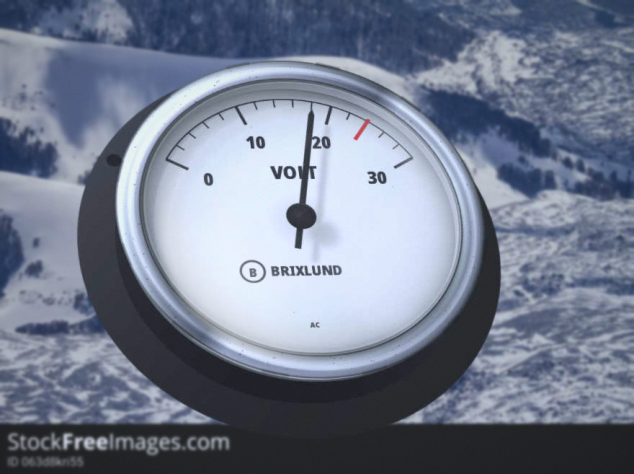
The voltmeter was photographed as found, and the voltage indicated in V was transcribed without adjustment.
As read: 18 V
